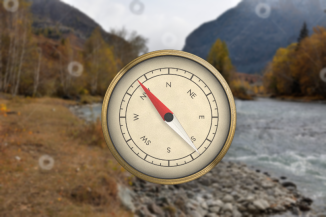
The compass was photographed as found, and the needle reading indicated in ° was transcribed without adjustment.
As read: 320 °
